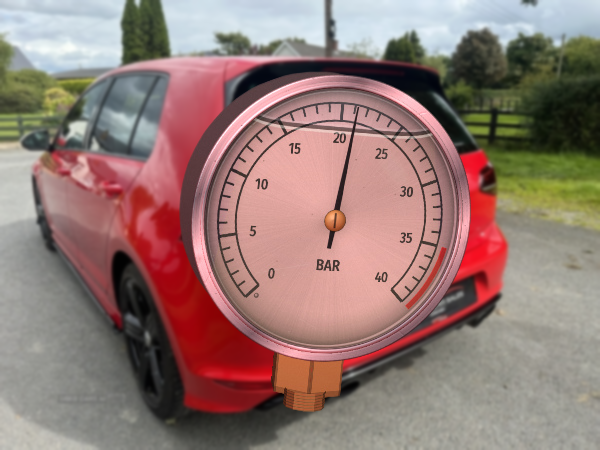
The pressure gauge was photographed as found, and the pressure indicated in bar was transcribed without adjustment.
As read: 21 bar
